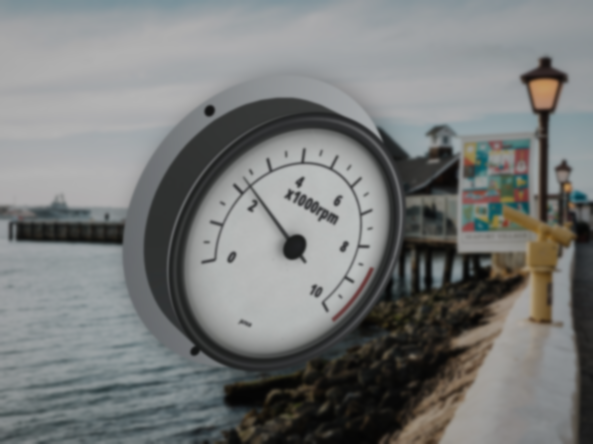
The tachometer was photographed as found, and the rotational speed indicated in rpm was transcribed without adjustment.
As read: 2250 rpm
